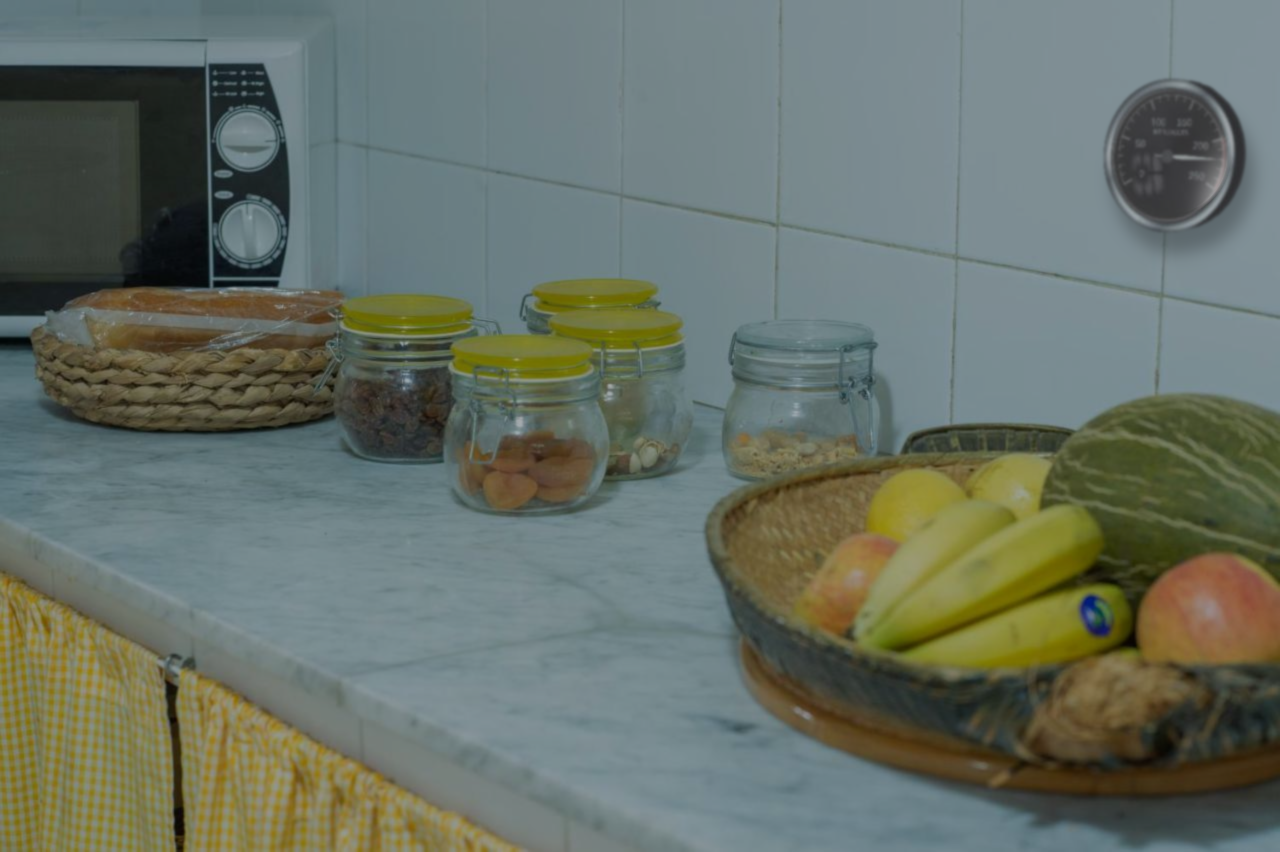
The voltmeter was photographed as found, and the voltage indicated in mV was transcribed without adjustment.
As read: 220 mV
